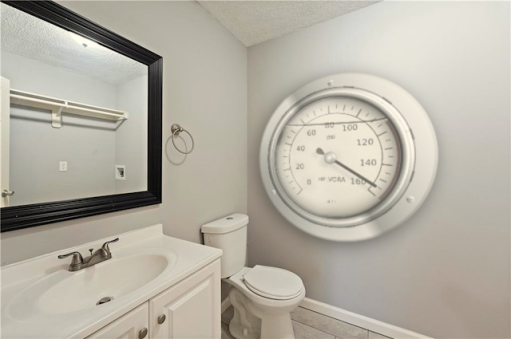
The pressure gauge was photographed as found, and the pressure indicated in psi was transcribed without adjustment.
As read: 155 psi
